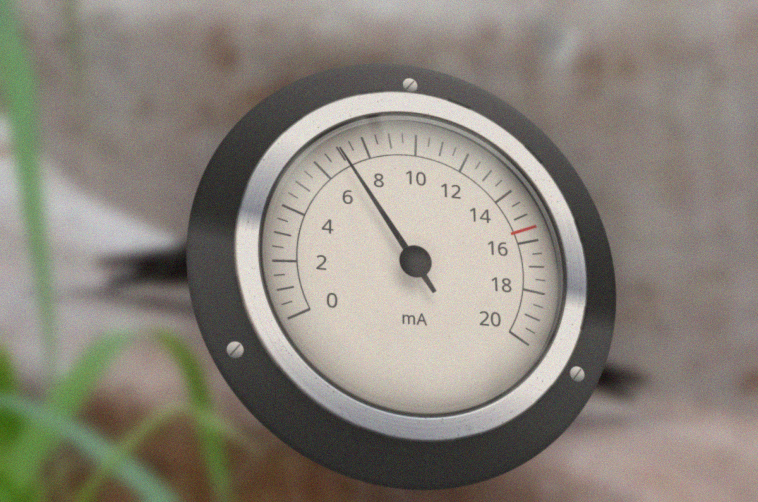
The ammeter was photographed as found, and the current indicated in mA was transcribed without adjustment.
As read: 7 mA
